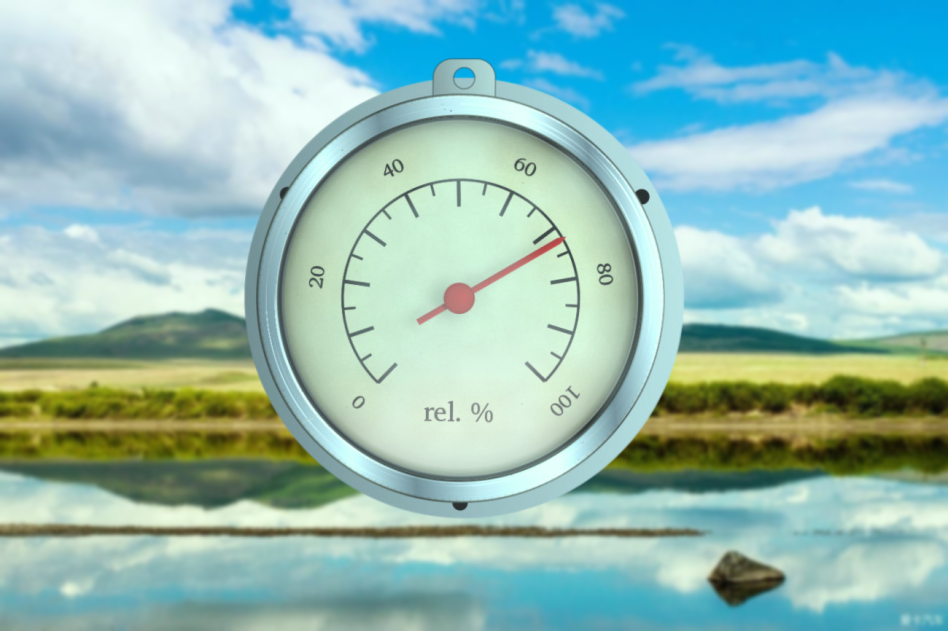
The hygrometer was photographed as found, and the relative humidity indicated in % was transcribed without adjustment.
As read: 72.5 %
